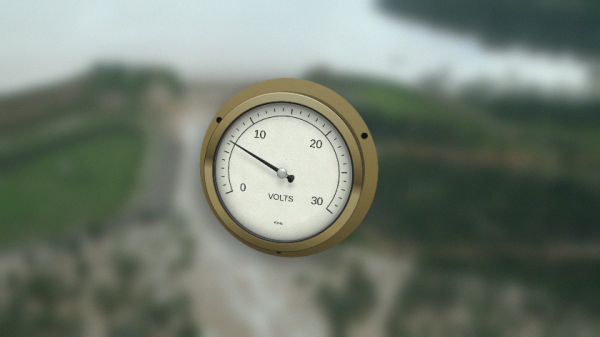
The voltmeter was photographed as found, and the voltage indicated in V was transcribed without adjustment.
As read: 6.5 V
